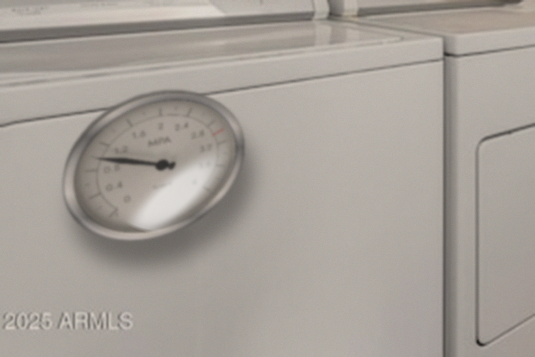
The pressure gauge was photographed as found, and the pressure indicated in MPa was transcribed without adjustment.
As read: 1 MPa
